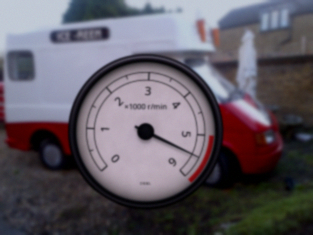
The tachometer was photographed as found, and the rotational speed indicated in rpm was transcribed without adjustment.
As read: 5500 rpm
